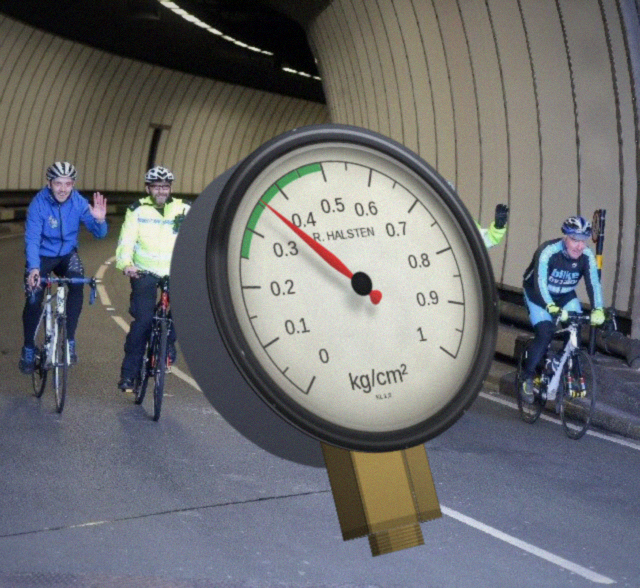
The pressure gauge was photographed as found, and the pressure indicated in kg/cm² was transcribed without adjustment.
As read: 0.35 kg/cm²
